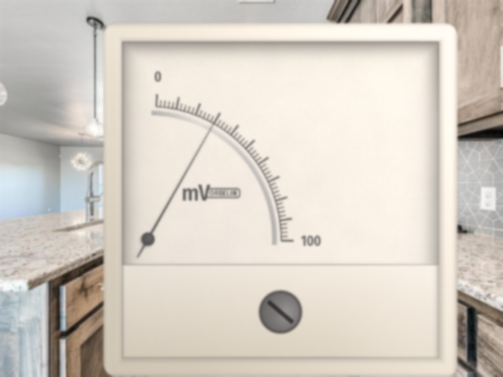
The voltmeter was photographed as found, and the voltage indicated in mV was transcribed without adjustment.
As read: 30 mV
